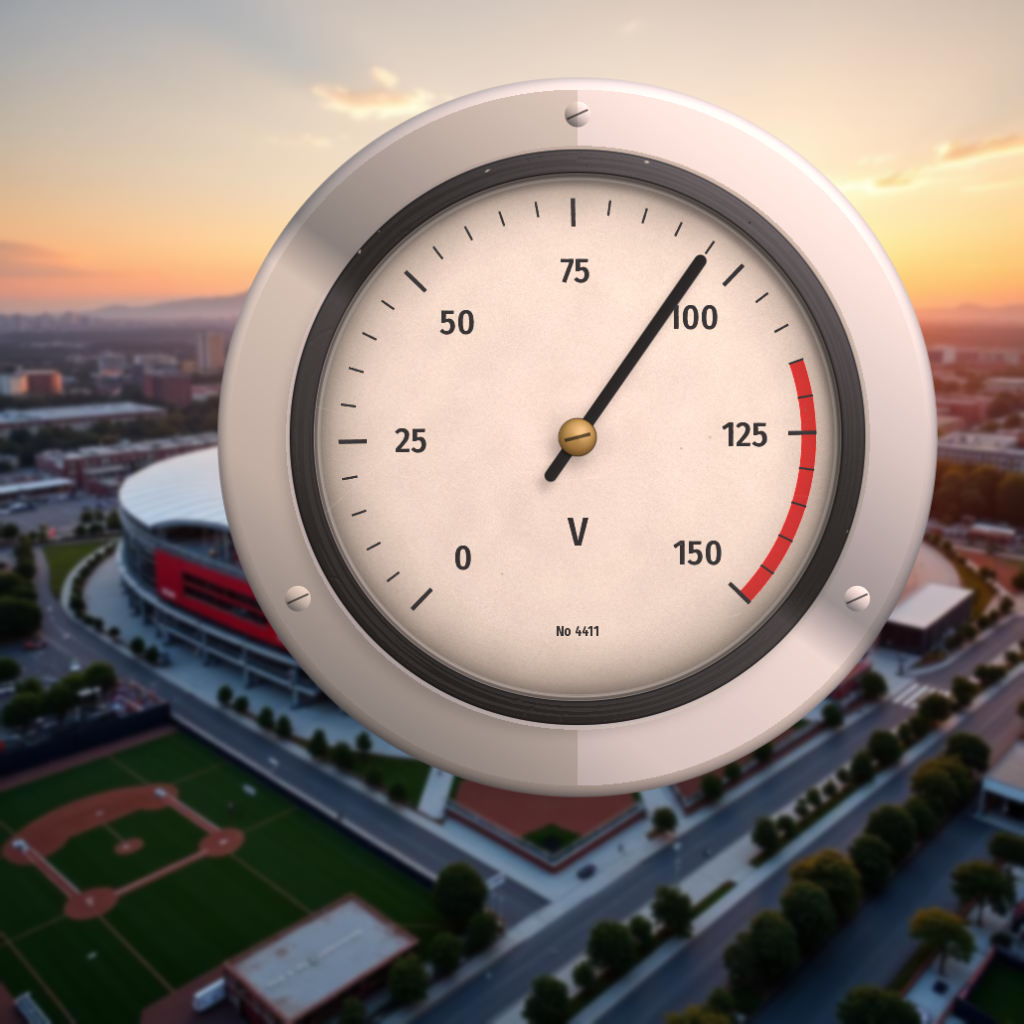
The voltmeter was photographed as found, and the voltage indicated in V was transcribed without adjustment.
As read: 95 V
